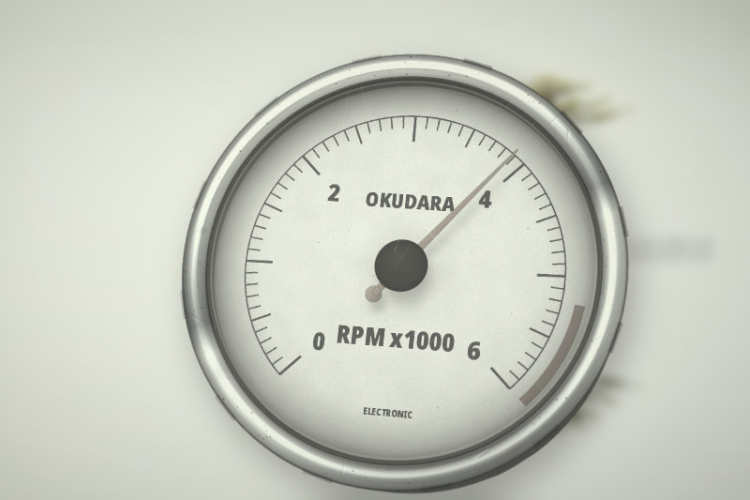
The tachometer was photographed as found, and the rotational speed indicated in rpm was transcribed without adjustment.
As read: 3900 rpm
